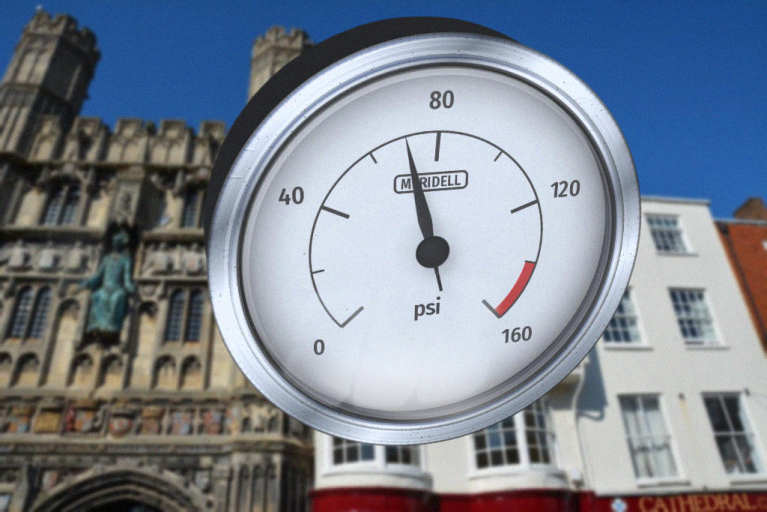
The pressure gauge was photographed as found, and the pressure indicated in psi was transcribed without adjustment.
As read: 70 psi
